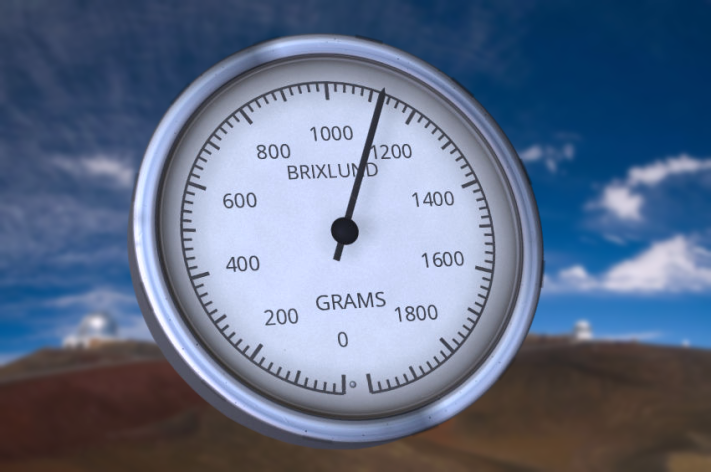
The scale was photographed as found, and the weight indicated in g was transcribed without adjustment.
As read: 1120 g
